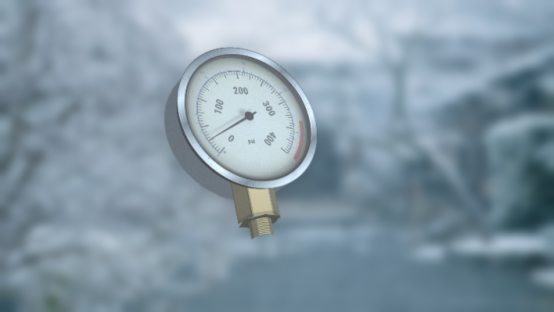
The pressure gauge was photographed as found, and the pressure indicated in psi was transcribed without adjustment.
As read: 25 psi
